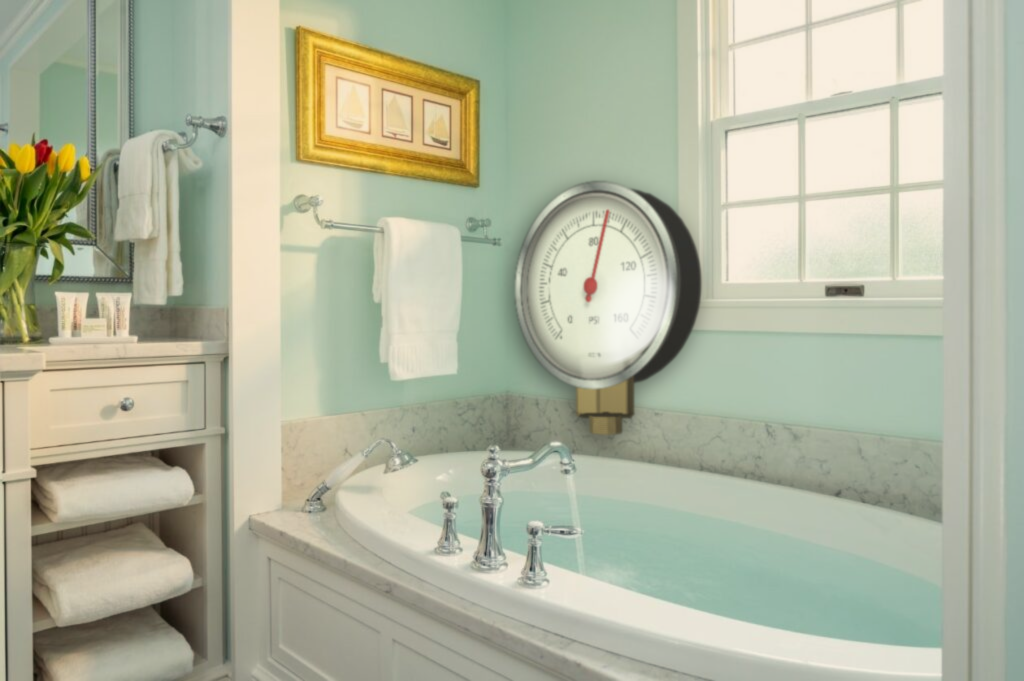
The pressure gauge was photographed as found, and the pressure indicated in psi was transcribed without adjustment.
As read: 90 psi
